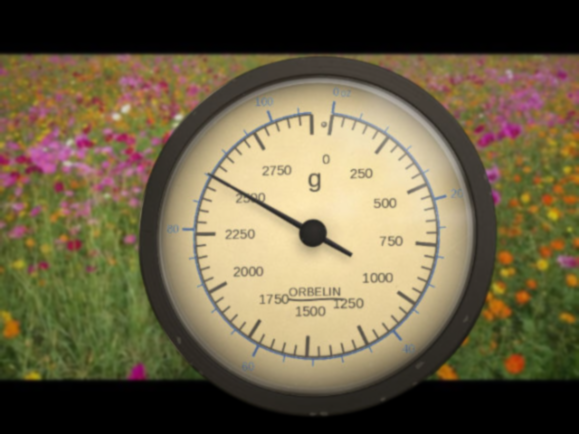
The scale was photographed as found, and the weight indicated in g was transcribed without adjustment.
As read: 2500 g
